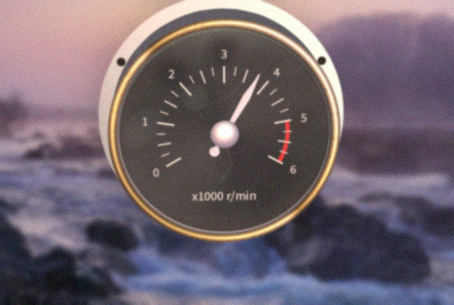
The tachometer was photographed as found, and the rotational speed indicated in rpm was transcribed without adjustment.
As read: 3750 rpm
